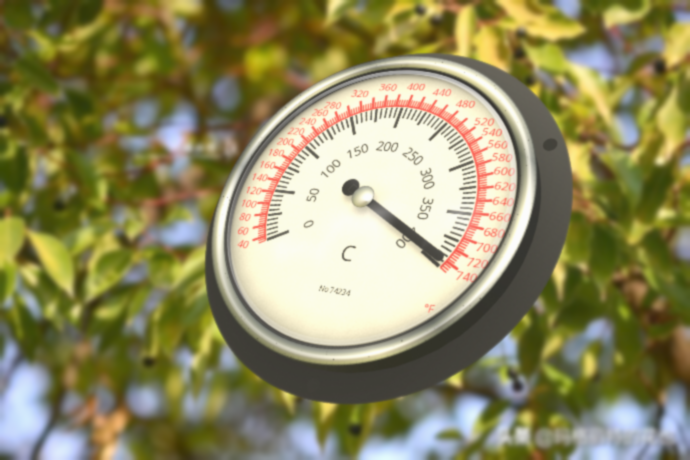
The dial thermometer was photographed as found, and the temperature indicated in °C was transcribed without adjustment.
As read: 395 °C
